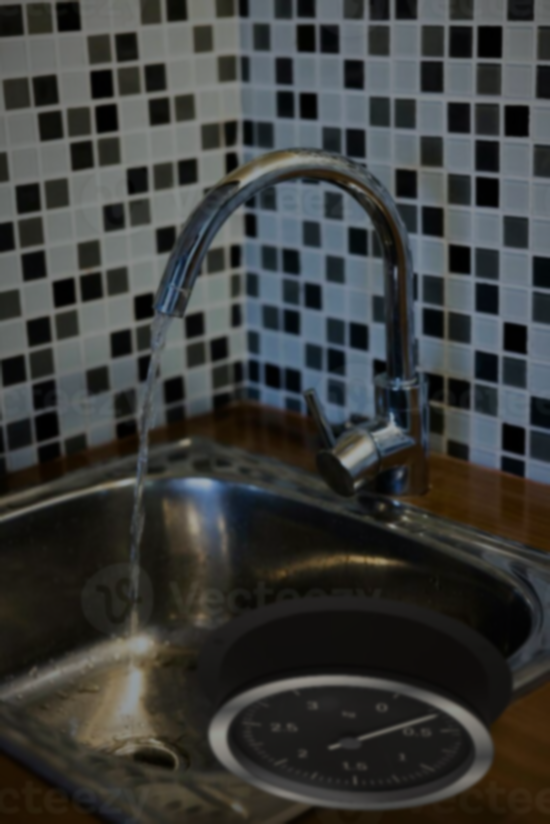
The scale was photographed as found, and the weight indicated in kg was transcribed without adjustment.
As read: 0.25 kg
